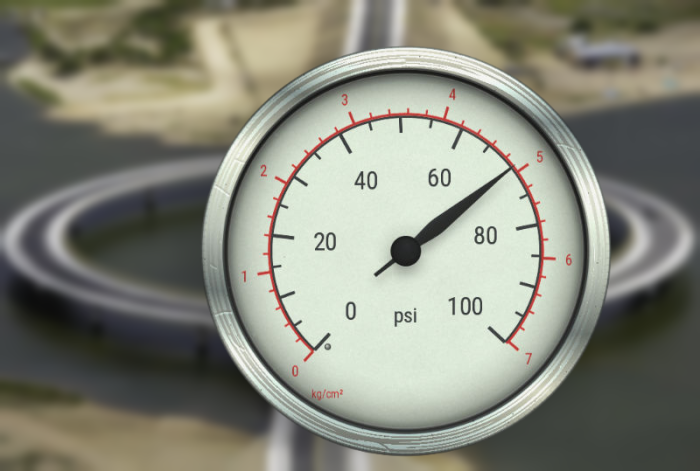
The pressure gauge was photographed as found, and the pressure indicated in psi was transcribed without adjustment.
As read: 70 psi
